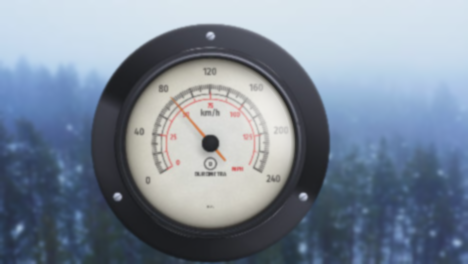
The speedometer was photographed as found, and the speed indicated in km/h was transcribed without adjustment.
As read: 80 km/h
